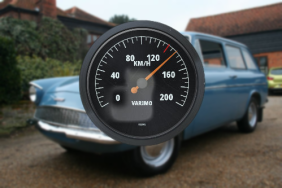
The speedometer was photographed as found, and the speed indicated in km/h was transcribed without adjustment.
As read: 140 km/h
